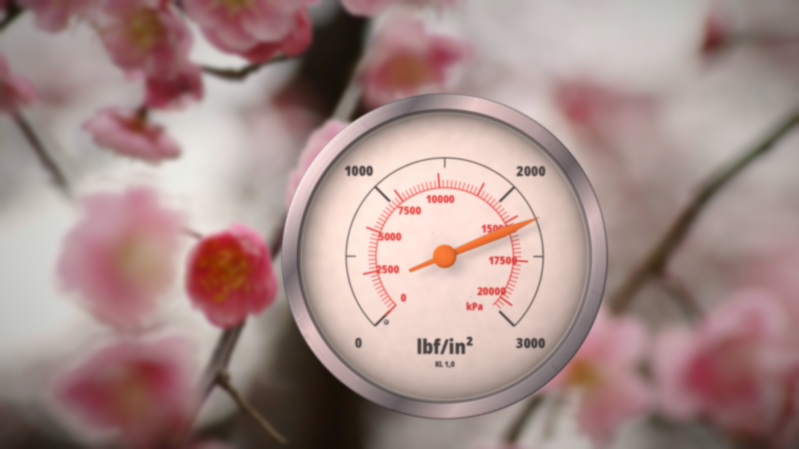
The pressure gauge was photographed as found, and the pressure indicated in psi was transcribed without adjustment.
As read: 2250 psi
